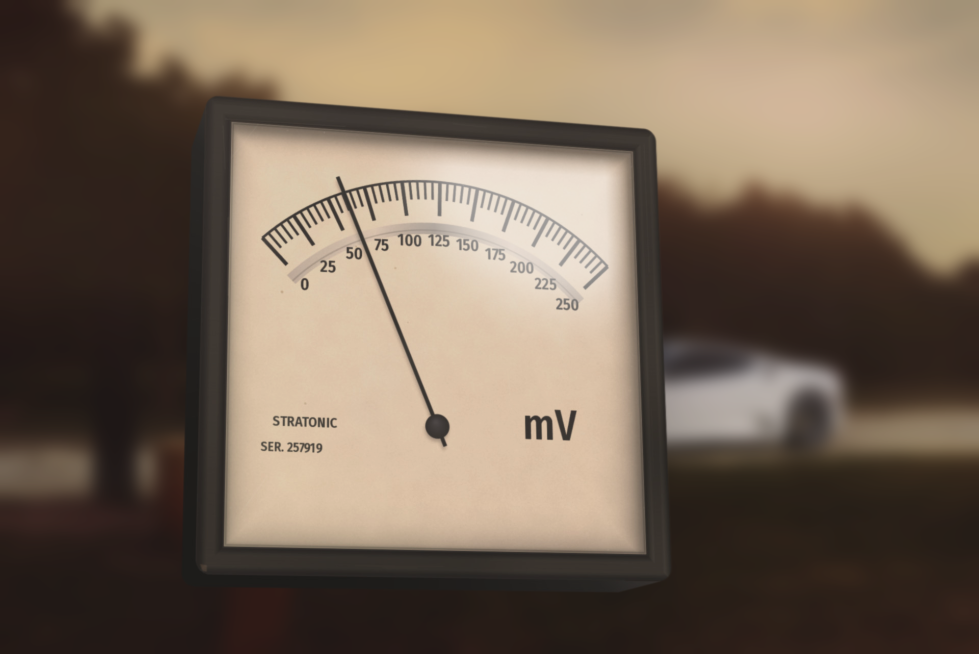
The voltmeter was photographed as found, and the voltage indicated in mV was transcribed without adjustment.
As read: 60 mV
